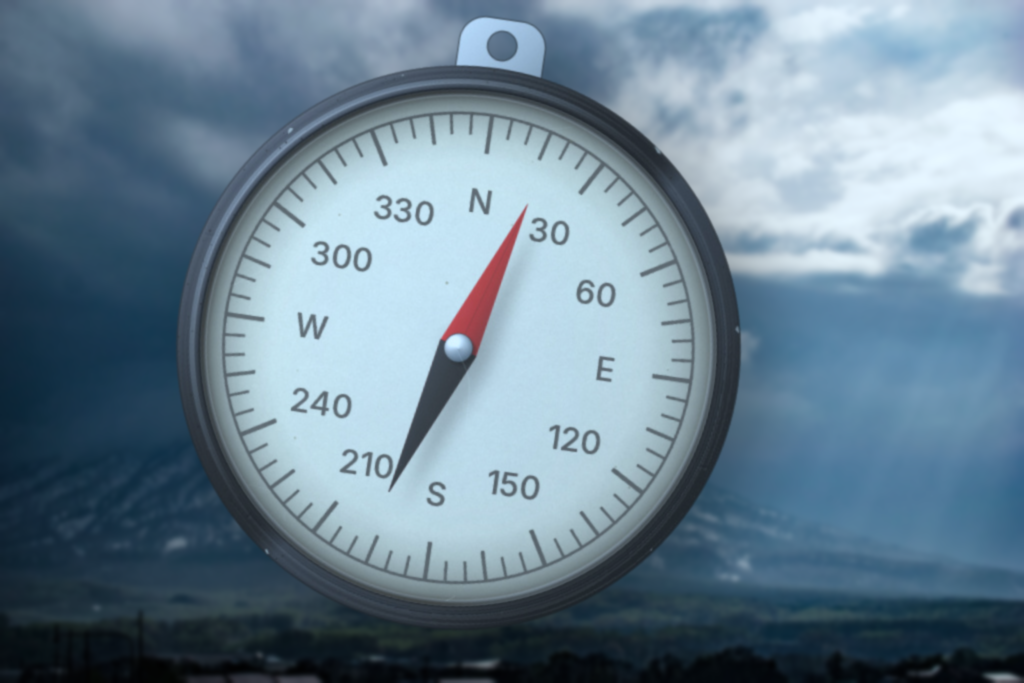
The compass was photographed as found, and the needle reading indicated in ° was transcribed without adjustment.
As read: 17.5 °
